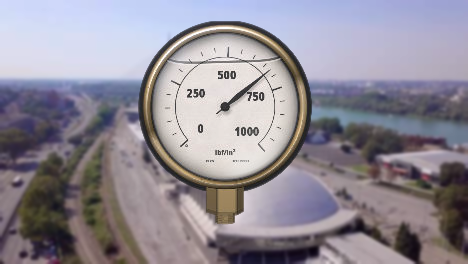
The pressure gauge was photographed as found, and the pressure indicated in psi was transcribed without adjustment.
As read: 675 psi
